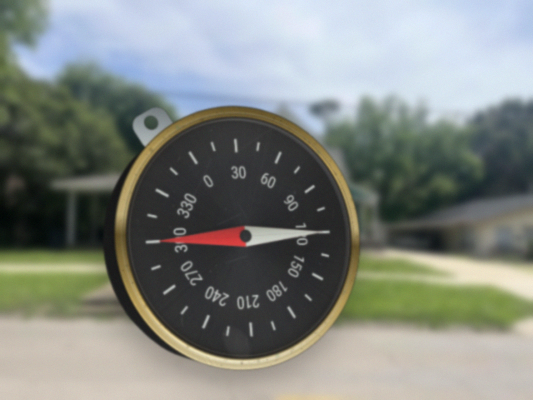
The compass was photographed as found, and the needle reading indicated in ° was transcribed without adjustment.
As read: 300 °
